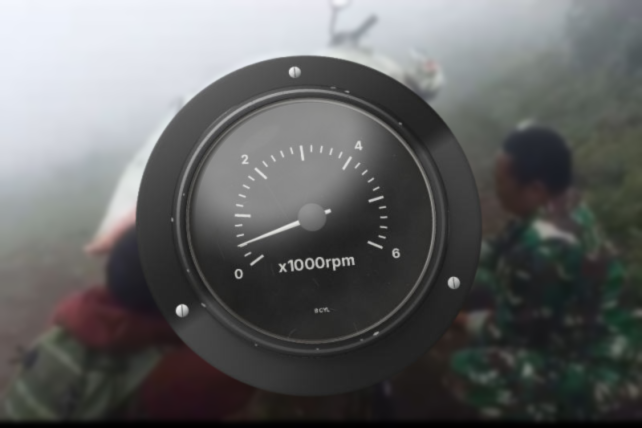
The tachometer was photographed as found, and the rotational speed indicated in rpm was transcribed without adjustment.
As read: 400 rpm
